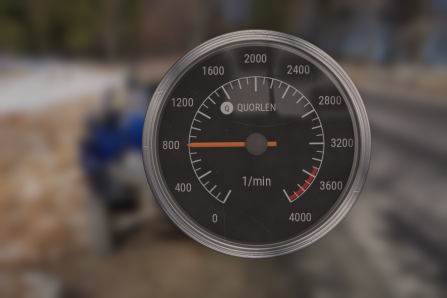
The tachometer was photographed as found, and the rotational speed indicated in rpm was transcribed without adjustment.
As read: 800 rpm
